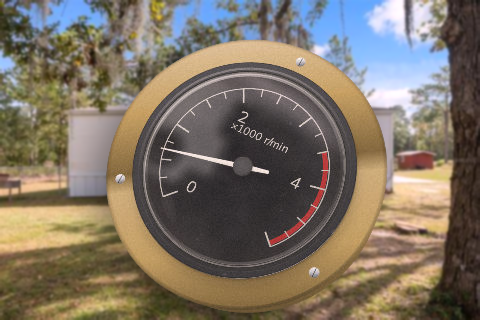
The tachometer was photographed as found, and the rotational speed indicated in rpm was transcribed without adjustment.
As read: 625 rpm
